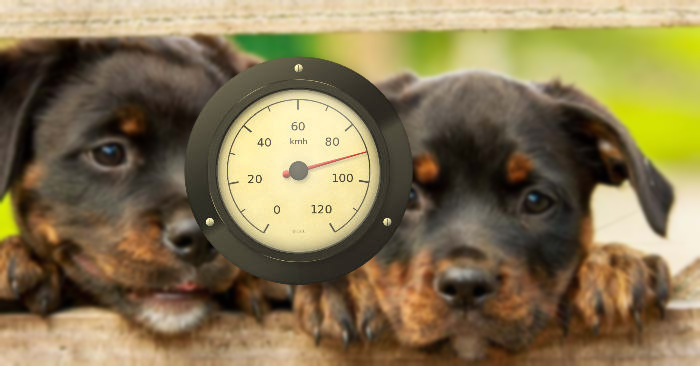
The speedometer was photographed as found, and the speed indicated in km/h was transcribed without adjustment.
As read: 90 km/h
